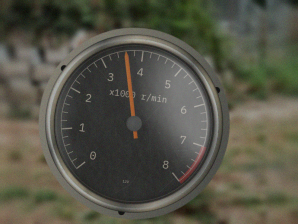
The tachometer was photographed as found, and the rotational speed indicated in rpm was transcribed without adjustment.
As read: 3600 rpm
